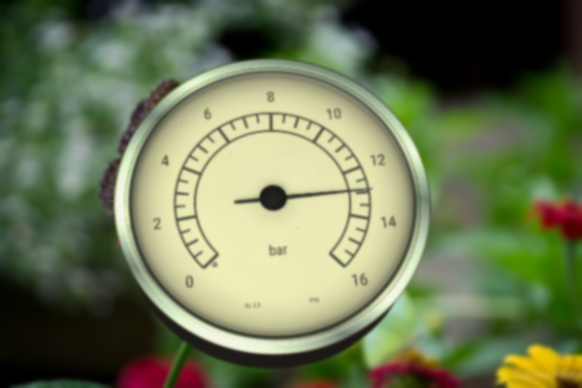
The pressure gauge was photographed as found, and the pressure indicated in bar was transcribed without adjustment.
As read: 13 bar
